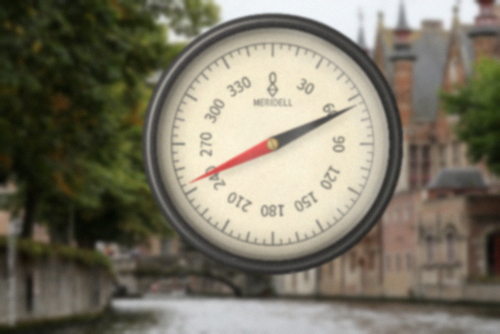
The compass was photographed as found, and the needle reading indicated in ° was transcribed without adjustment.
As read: 245 °
